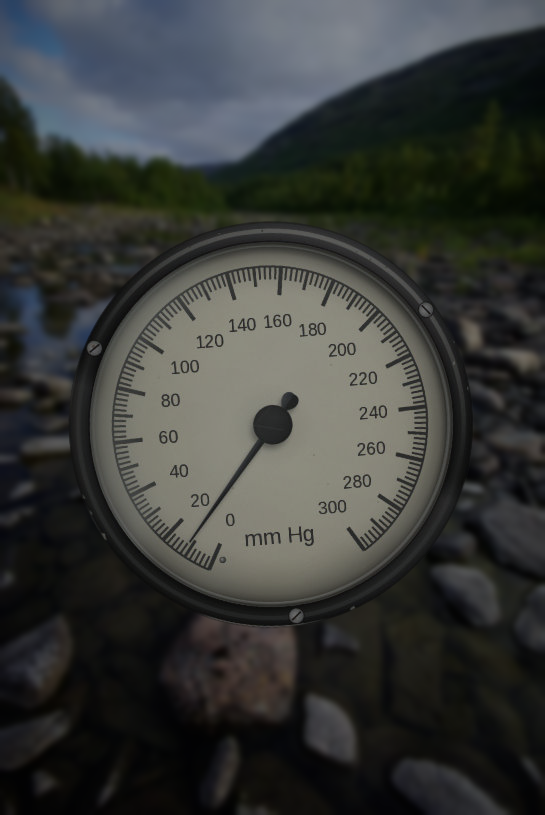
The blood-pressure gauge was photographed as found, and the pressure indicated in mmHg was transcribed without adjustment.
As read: 12 mmHg
